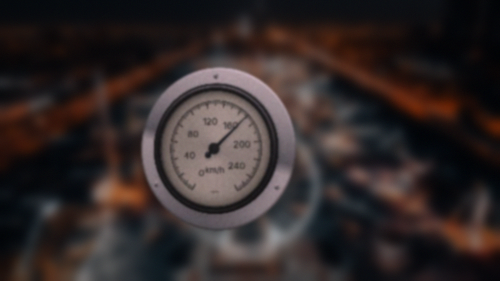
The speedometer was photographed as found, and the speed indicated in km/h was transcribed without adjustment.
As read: 170 km/h
